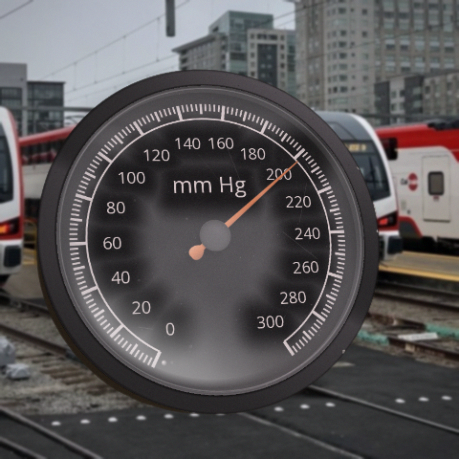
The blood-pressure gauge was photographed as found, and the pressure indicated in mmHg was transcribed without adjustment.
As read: 202 mmHg
